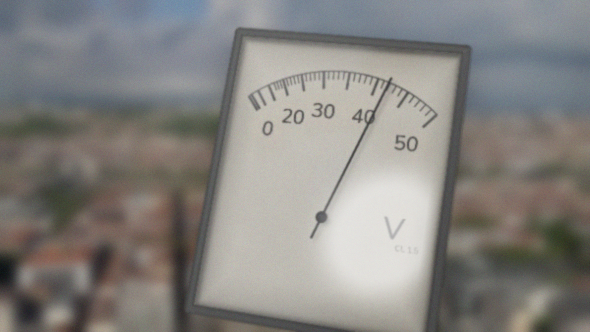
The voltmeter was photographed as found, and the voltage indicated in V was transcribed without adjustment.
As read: 42 V
